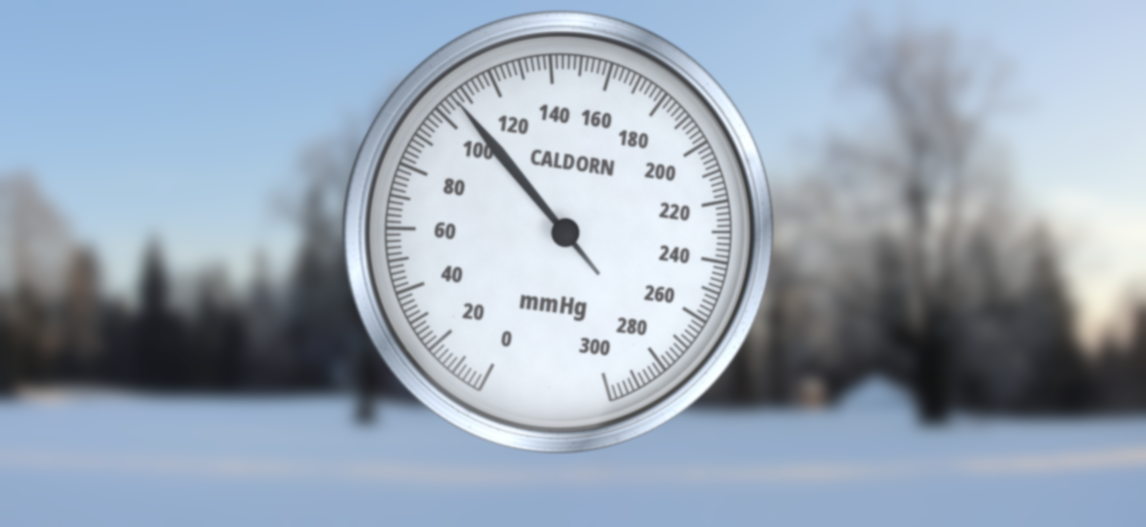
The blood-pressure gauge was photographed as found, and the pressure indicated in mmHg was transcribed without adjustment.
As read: 106 mmHg
